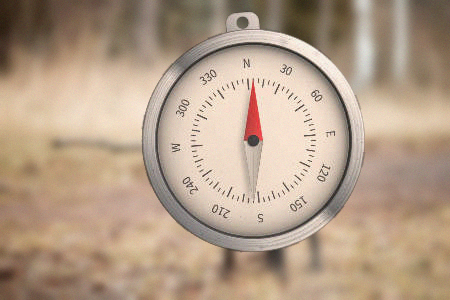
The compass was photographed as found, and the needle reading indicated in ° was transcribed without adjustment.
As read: 5 °
